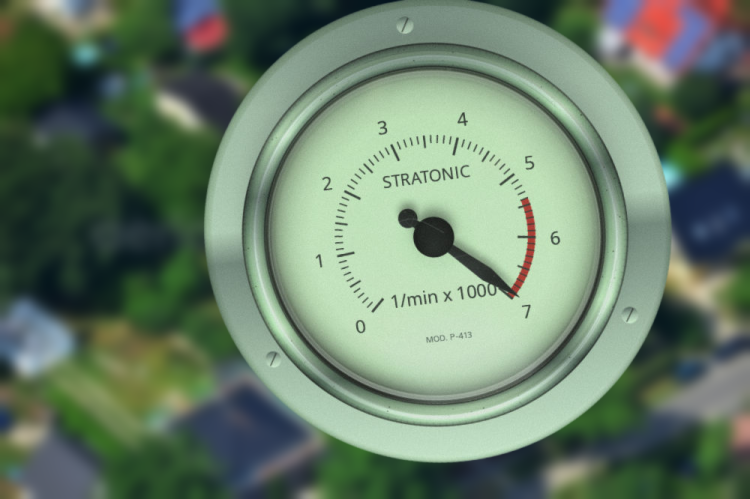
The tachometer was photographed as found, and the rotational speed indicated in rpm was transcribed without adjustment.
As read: 6900 rpm
